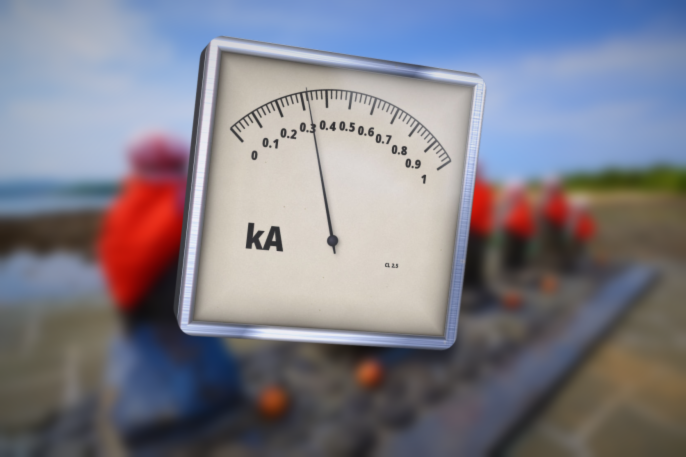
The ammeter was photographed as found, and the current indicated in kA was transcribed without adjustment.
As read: 0.32 kA
